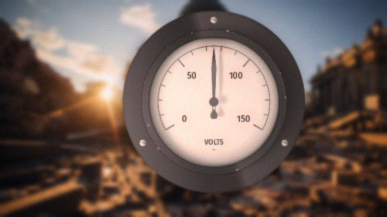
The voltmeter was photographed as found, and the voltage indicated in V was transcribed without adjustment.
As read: 75 V
